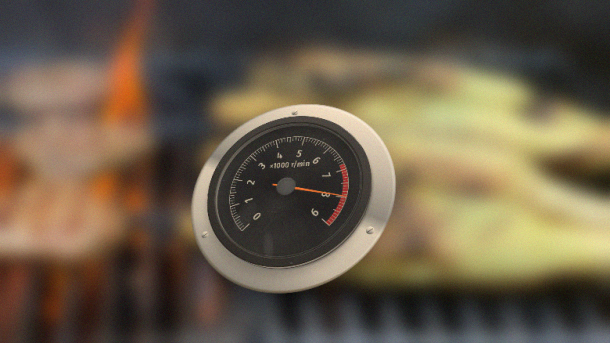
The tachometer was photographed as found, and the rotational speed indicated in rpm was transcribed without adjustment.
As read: 8000 rpm
